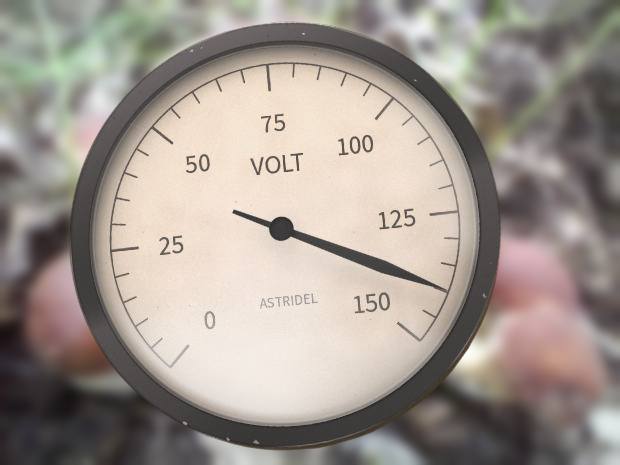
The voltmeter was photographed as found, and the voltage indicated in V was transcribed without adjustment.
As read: 140 V
